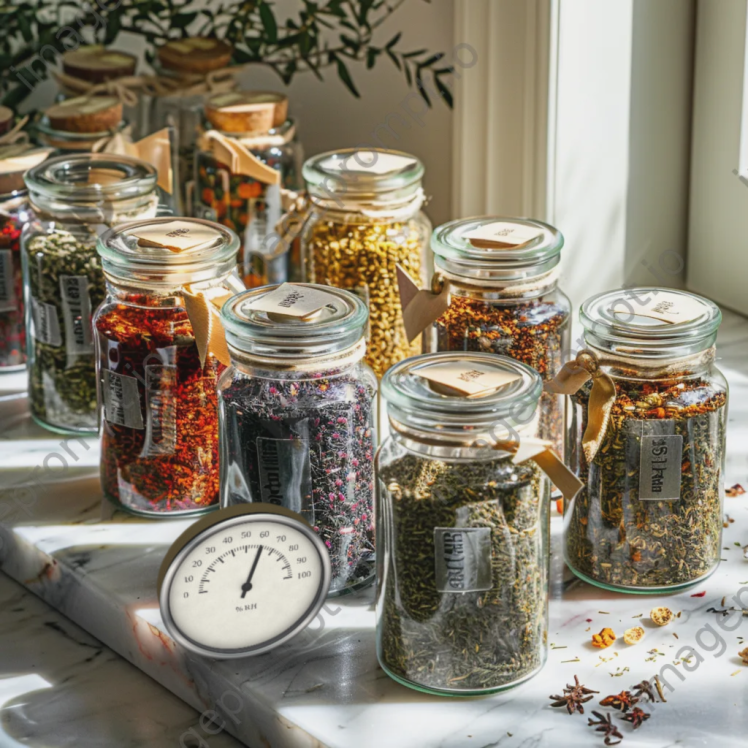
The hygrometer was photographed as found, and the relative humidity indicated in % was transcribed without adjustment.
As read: 60 %
